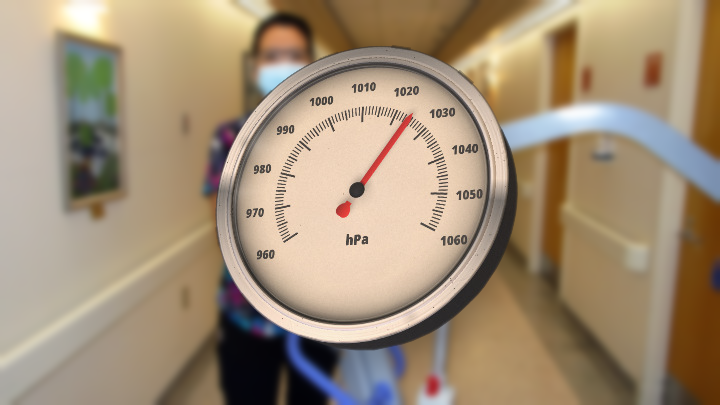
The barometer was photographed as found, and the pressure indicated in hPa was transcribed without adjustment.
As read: 1025 hPa
